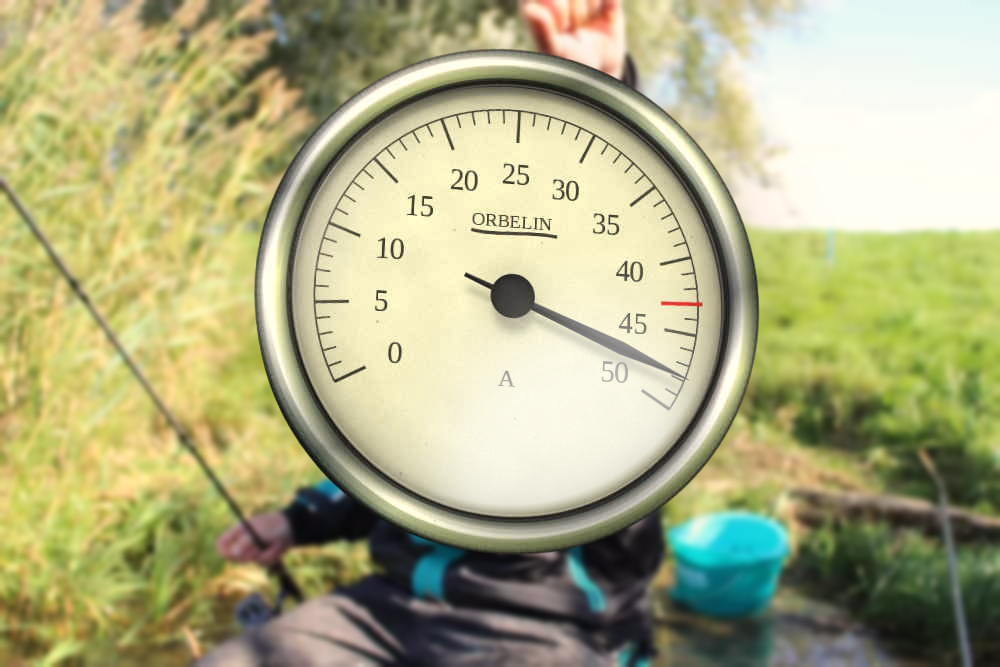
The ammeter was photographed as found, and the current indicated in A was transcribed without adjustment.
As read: 48 A
